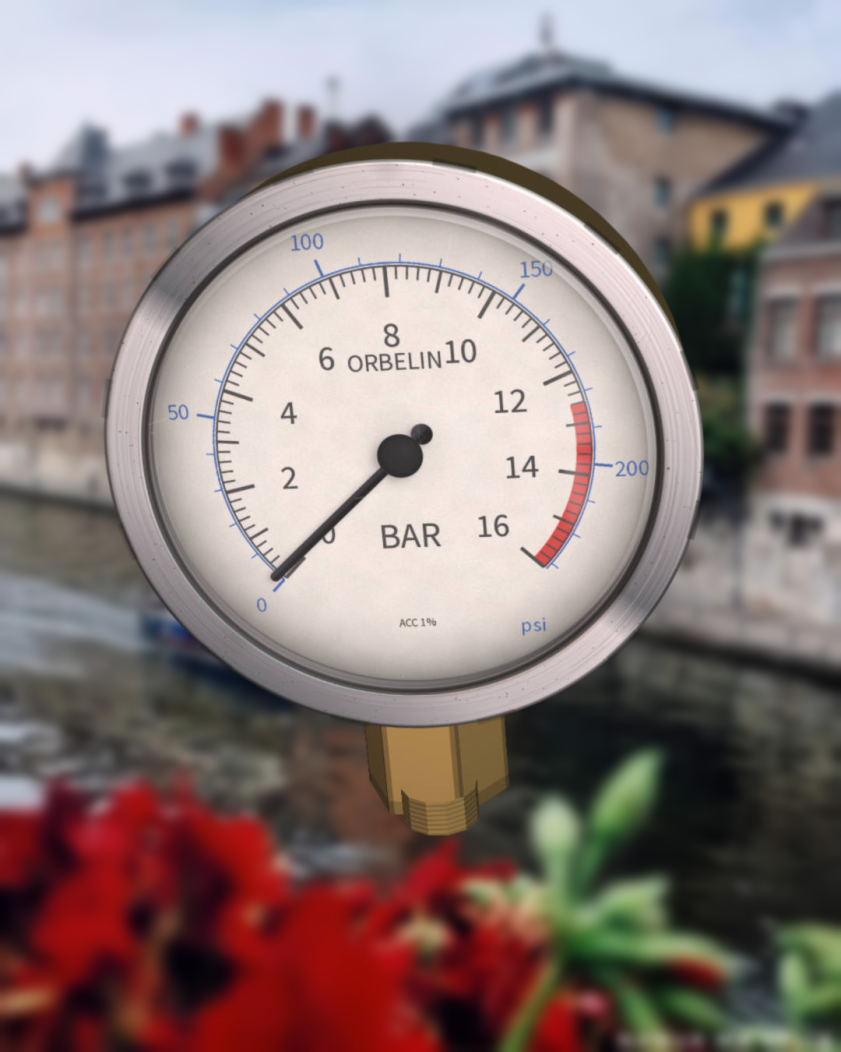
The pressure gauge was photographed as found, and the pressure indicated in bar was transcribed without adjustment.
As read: 0.2 bar
